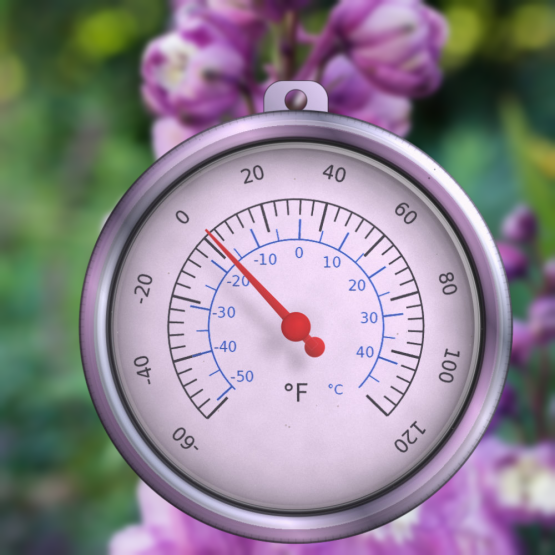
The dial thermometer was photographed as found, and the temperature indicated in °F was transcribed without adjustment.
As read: 2 °F
